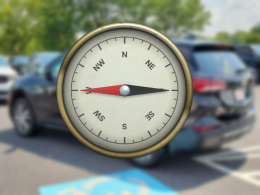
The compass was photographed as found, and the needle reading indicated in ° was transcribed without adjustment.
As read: 270 °
